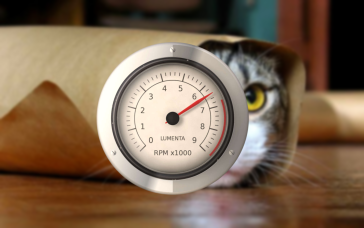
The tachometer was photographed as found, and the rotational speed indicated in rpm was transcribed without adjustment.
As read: 6400 rpm
